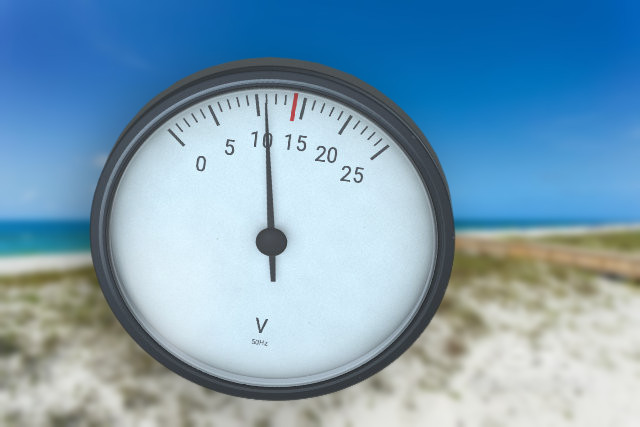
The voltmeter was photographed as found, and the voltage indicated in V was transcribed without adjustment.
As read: 11 V
